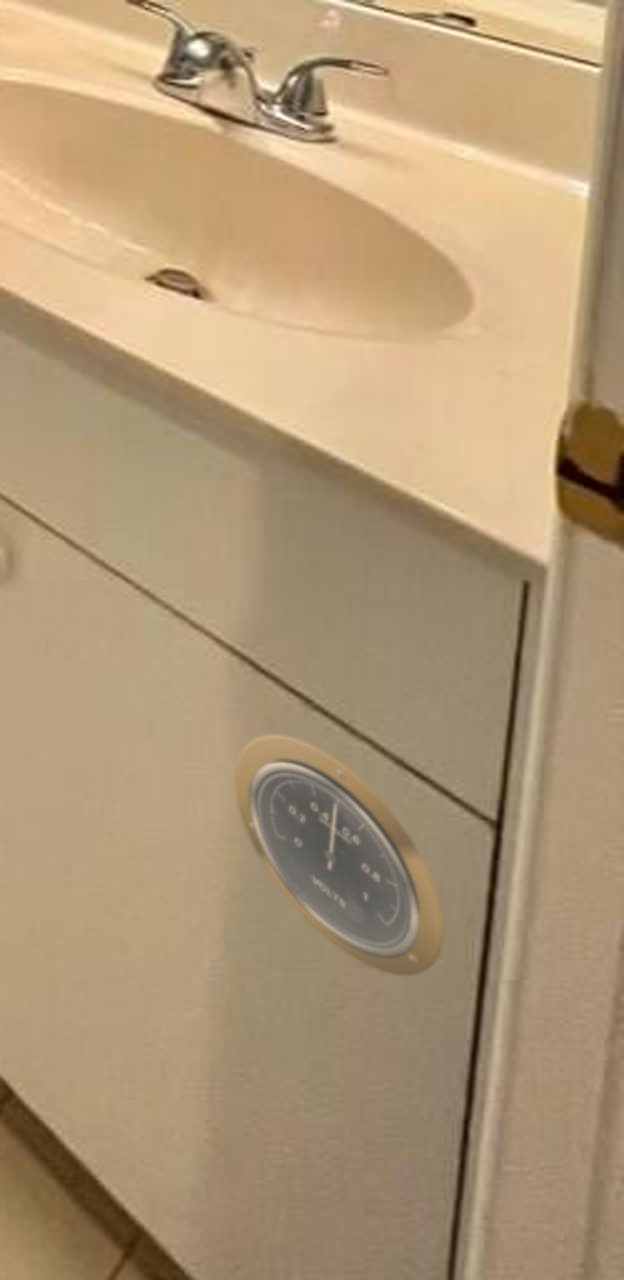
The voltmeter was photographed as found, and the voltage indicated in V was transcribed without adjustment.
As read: 0.5 V
